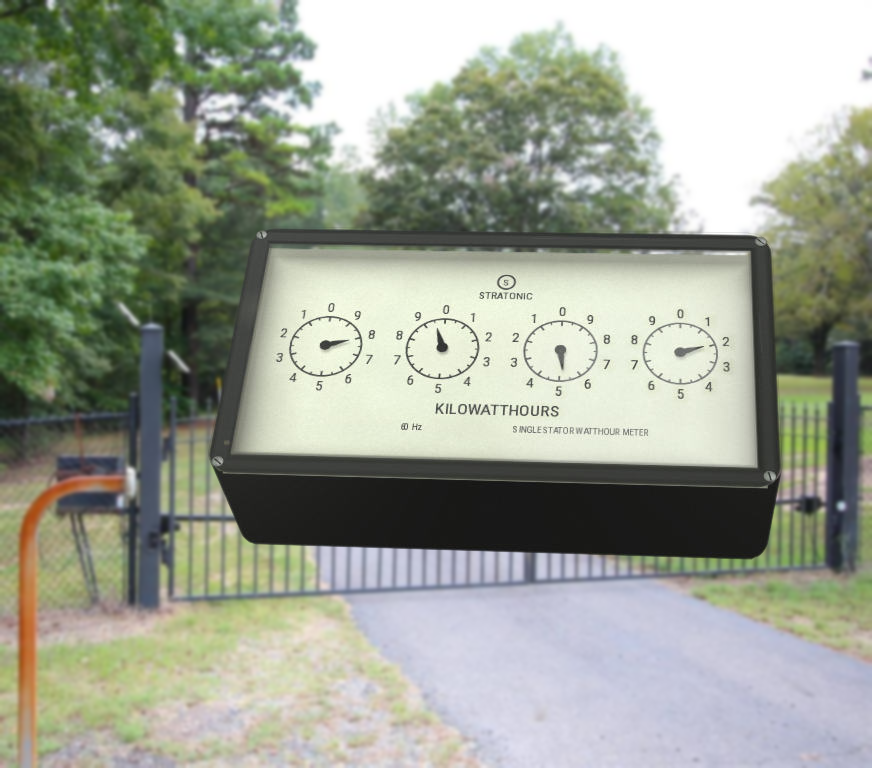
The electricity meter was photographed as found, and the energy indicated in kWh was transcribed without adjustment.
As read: 7952 kWh
